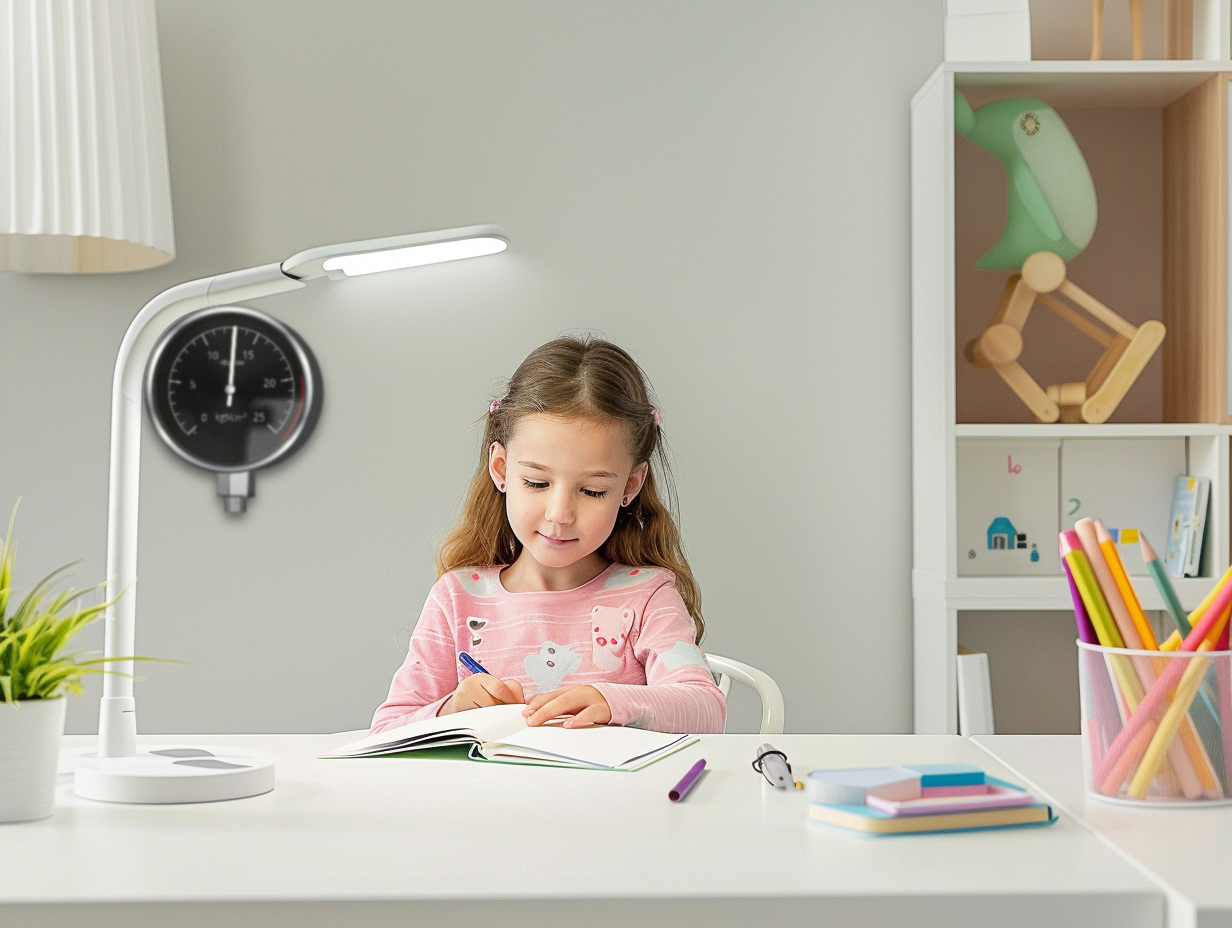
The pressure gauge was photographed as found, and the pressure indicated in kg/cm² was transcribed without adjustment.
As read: 13 kg/cm²
